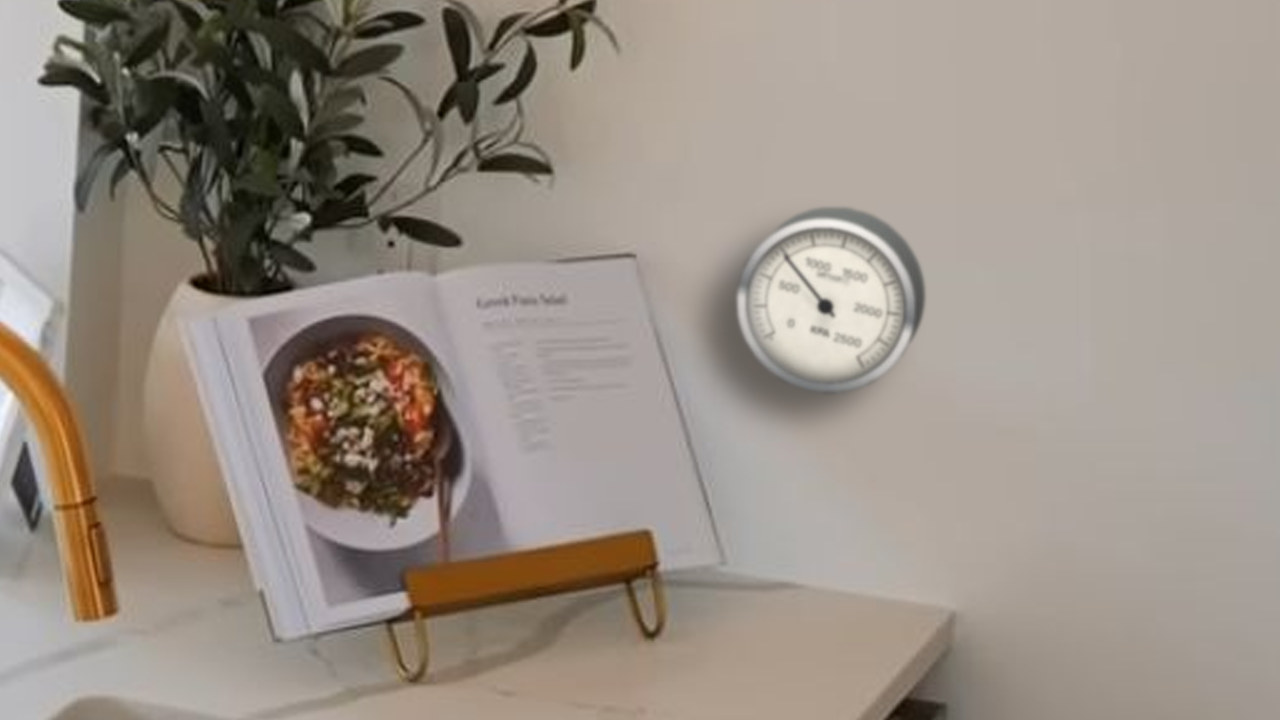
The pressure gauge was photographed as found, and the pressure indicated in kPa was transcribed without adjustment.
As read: 750 kPa
